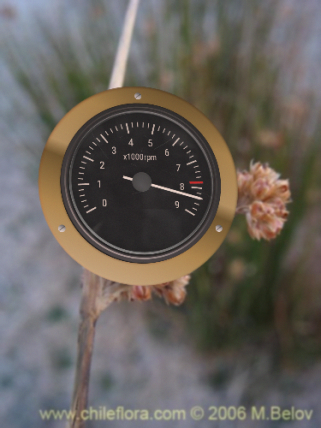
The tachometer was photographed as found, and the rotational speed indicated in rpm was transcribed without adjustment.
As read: 8400 rpm
